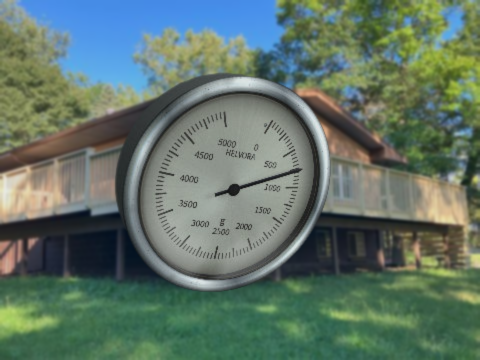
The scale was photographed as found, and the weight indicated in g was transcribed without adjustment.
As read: 750 g
